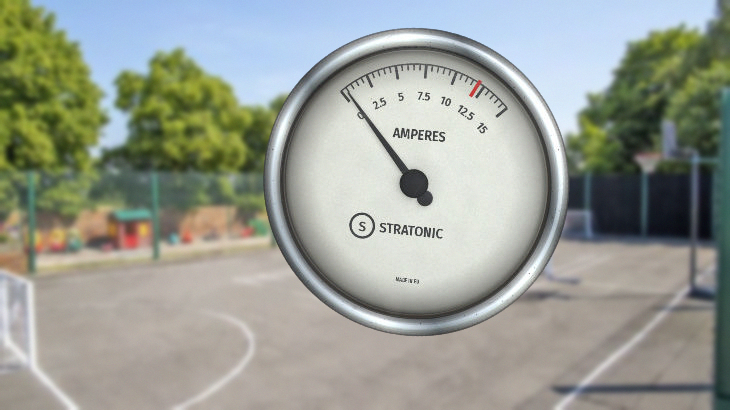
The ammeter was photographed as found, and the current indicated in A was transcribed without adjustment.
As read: 0.5 A
